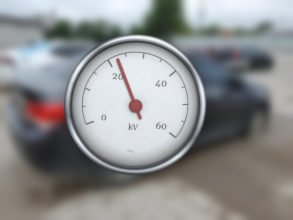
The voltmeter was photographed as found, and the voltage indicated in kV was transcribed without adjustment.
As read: 22.5 kV
